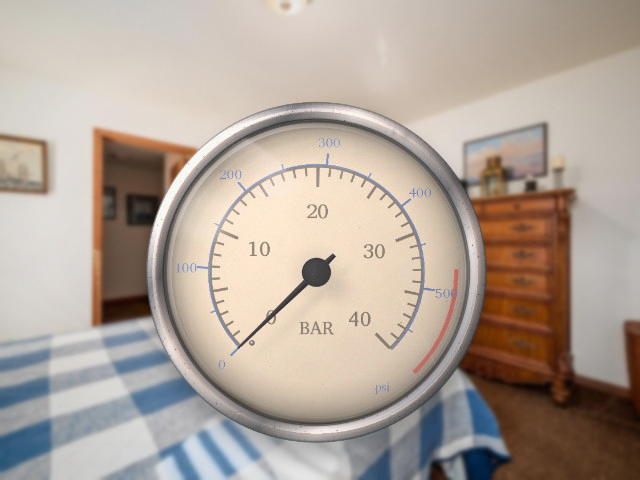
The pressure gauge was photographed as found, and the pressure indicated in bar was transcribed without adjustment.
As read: 0 bar
